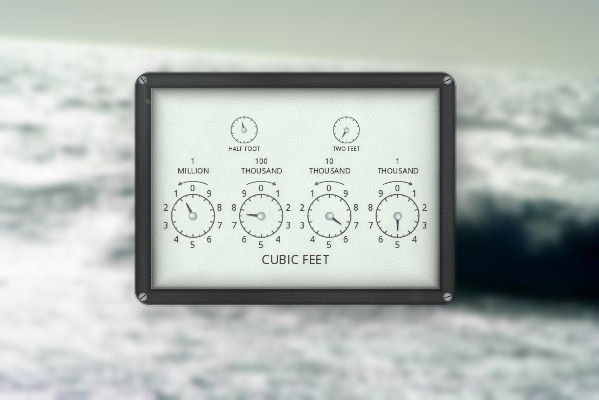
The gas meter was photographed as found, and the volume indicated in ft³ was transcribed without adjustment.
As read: 76500 ft³
